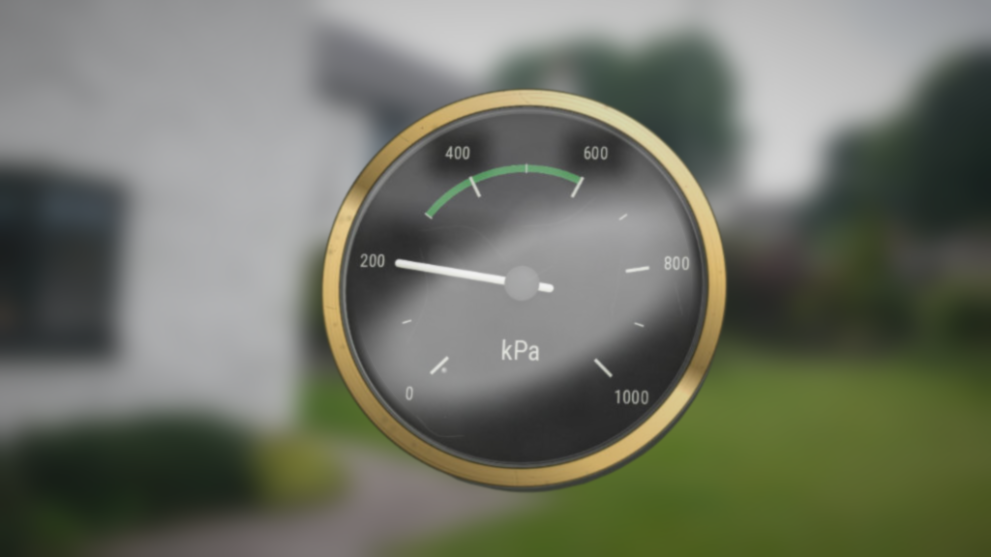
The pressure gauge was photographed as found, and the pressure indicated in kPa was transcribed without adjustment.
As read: 200 kPa
